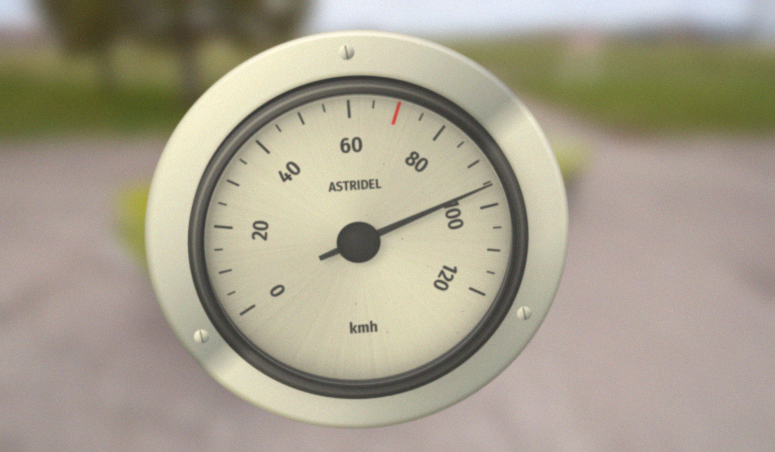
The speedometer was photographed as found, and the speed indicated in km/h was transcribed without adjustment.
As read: 95 km/h
